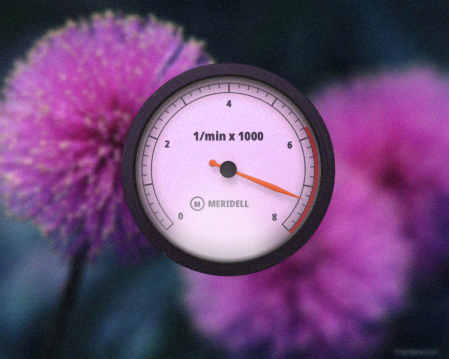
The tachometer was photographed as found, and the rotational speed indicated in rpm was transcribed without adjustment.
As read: 7300 rpm
